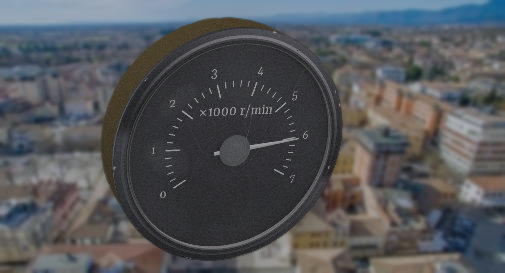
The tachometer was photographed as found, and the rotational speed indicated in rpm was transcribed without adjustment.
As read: 6000 rpm
